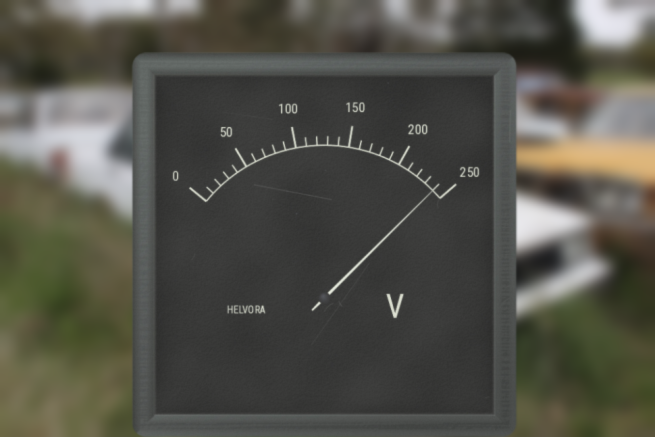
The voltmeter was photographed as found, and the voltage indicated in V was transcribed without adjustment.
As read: 240 V
